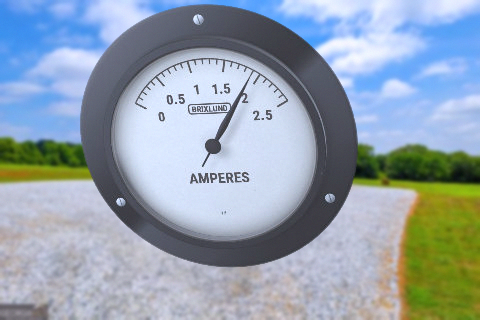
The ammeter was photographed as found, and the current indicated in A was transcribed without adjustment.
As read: 1.9 A
